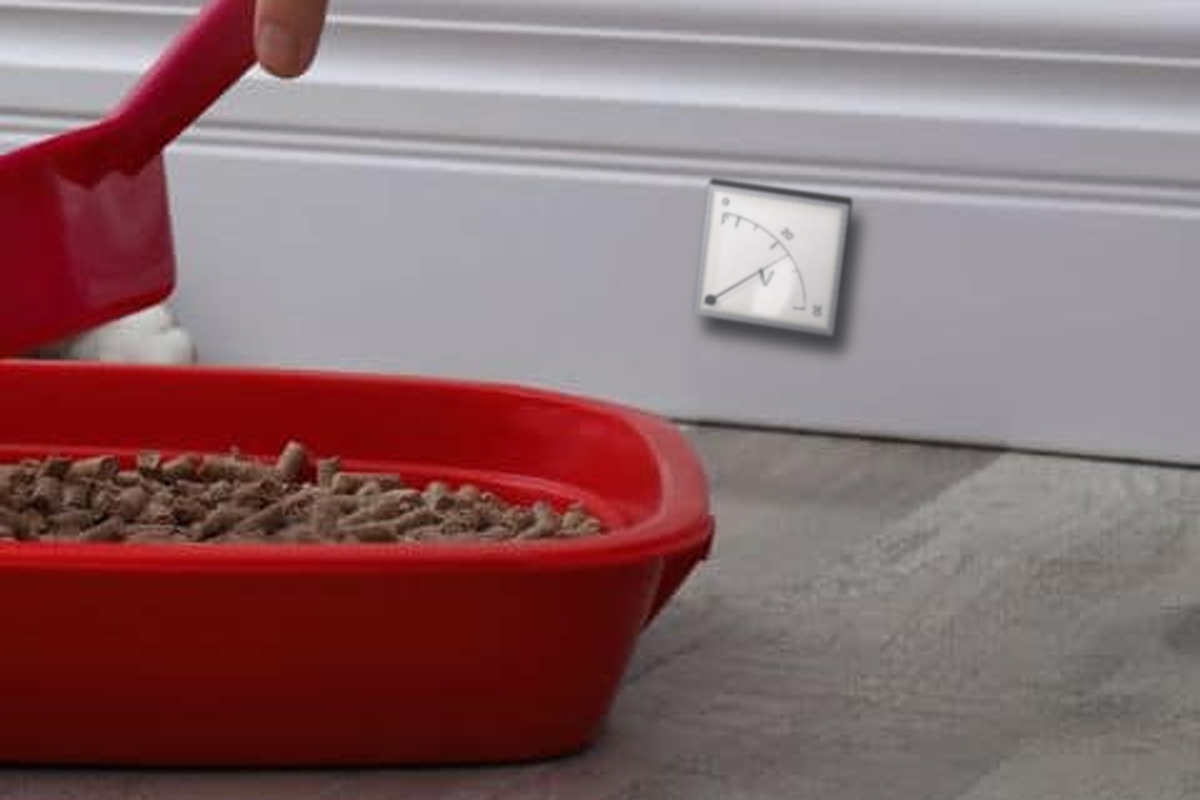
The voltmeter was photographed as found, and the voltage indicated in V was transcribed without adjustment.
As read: 22.5 V
